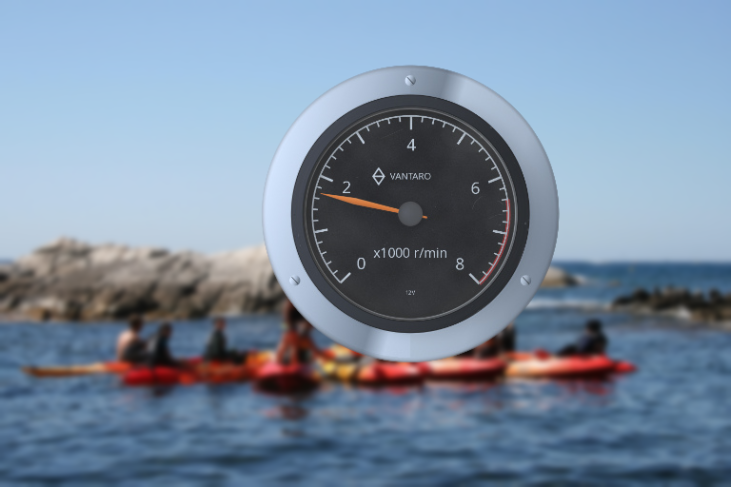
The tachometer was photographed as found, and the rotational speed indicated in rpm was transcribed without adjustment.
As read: 1700 rpm
